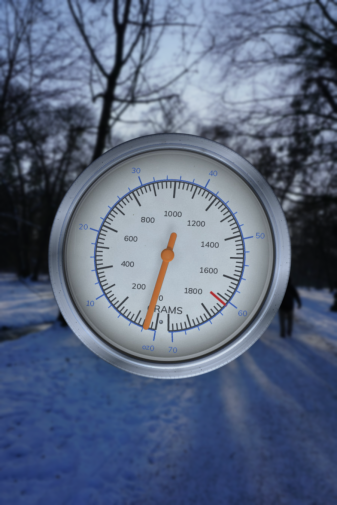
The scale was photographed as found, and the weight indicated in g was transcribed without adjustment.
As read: 40 g
